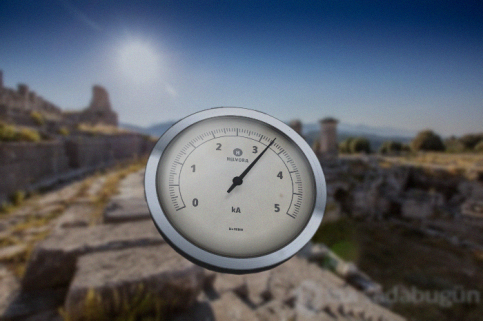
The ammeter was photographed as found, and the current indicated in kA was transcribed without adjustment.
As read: 3.25 kA
